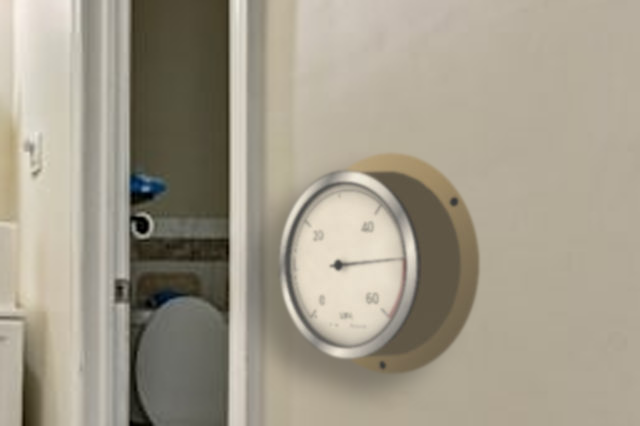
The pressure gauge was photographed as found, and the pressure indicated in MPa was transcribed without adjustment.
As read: 50 MPa
